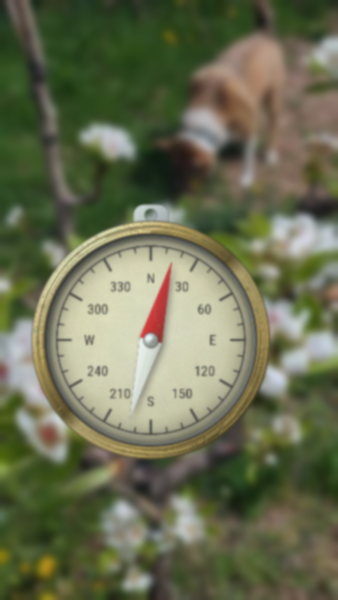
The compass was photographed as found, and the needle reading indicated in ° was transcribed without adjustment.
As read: 15 °
